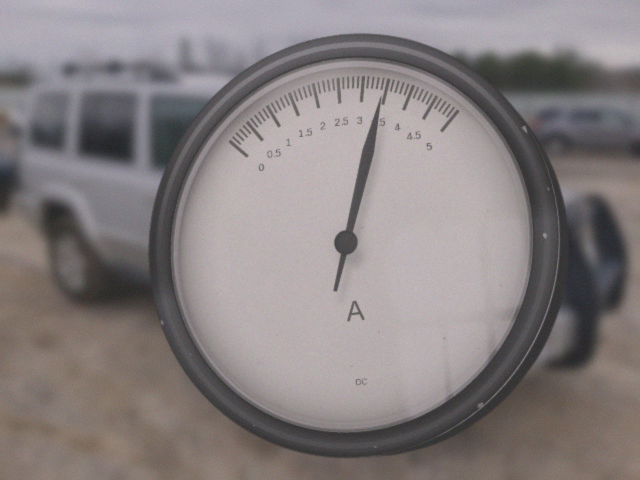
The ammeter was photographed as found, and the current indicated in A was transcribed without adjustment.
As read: 3.5 A
